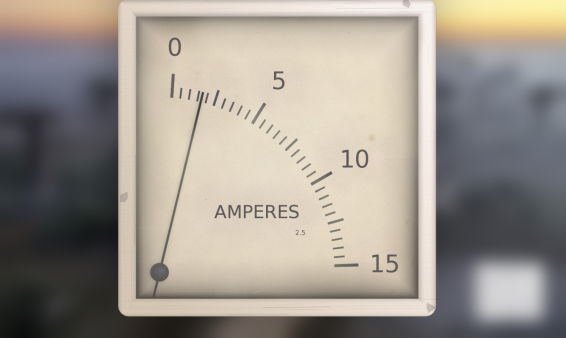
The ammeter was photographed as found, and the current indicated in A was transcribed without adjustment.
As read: 1.75 A
